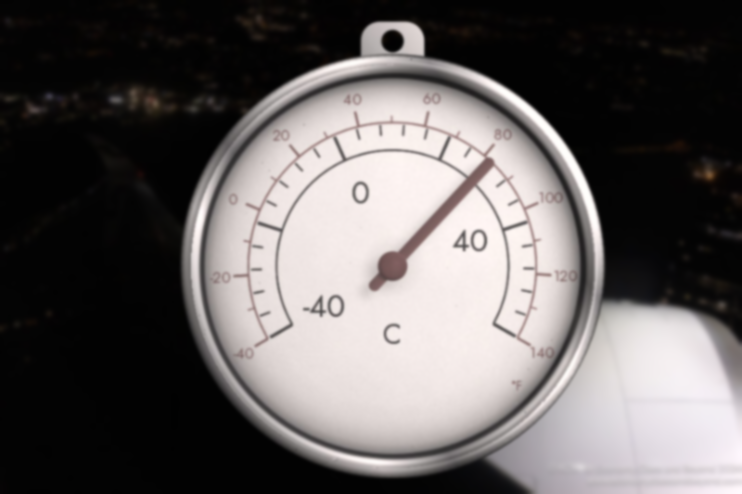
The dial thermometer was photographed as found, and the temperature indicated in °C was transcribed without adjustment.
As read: 28 °C
